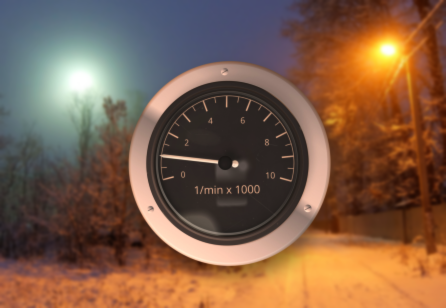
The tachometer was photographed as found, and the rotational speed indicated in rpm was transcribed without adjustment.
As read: 1000 rpm
